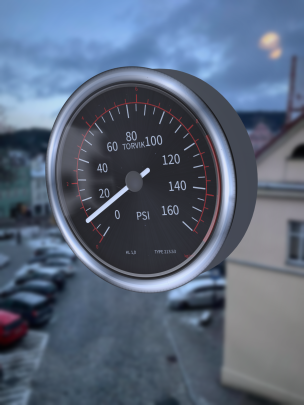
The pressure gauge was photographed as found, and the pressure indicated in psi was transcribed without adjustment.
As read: 10 psi
